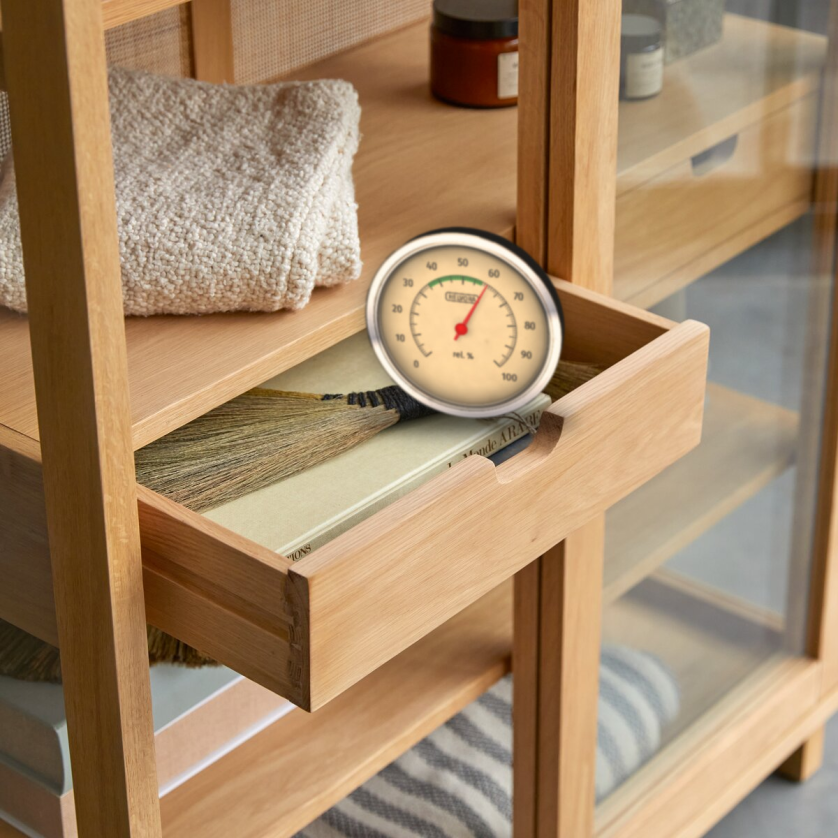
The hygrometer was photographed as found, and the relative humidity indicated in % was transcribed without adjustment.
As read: 60 %
